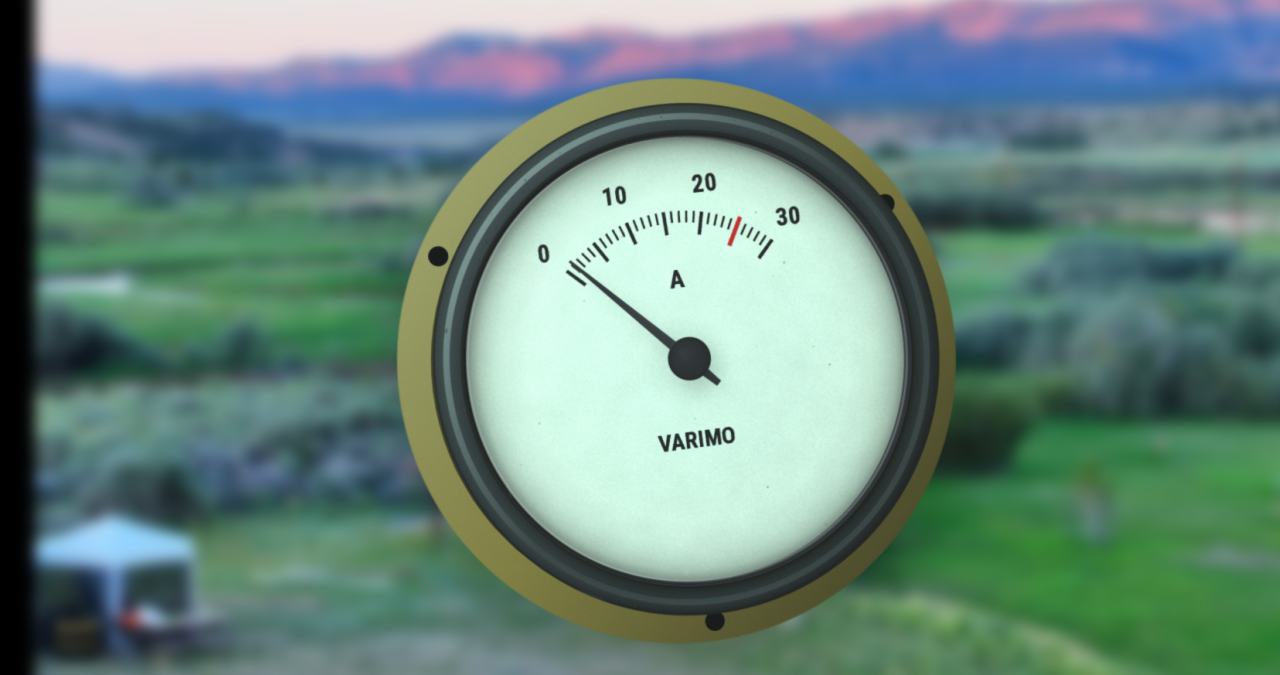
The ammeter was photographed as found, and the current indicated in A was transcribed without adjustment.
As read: 1 A
